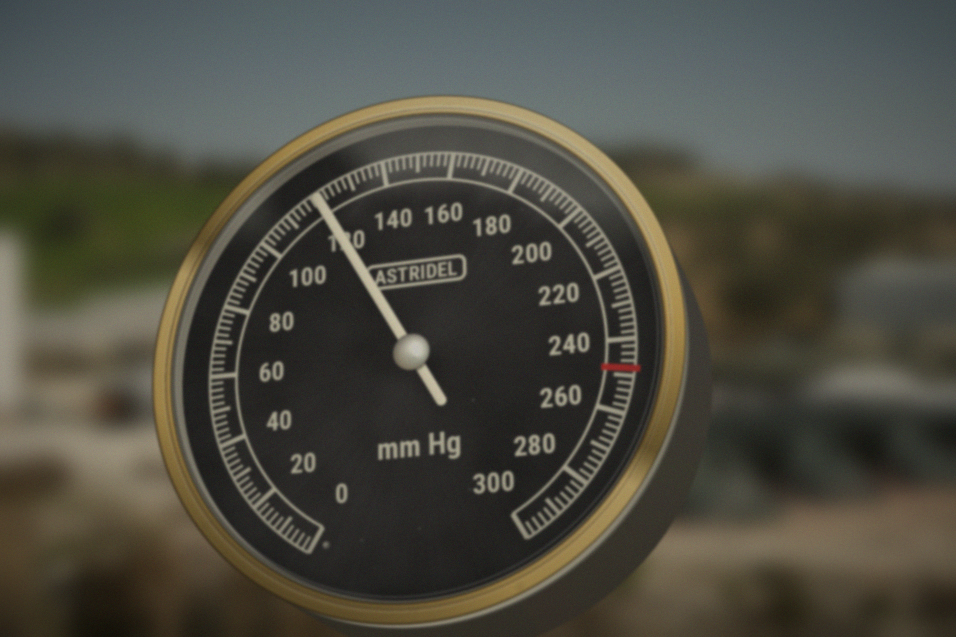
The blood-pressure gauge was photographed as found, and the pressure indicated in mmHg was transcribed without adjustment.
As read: 120 mmHg
